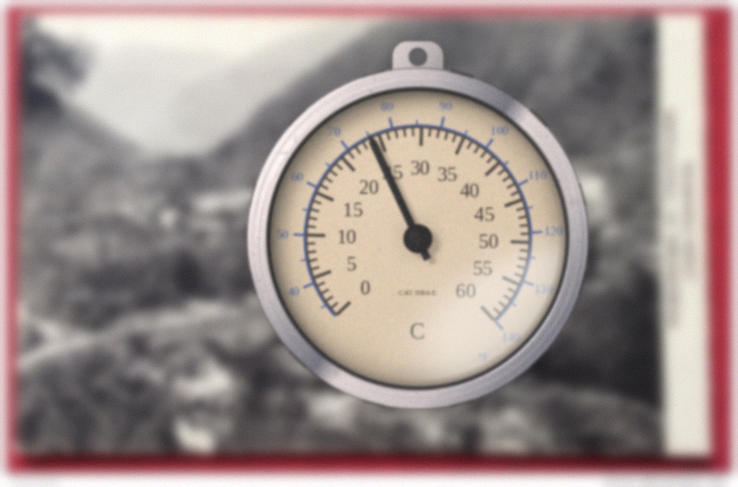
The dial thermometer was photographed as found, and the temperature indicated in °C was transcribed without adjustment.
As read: 24 °C
